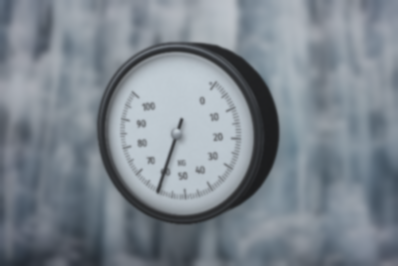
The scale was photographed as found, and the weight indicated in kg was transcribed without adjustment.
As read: 60 kg
